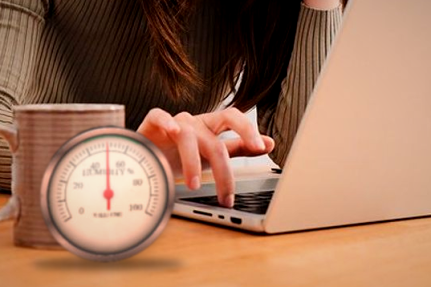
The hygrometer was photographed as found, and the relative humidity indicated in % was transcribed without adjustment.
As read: 50 %
